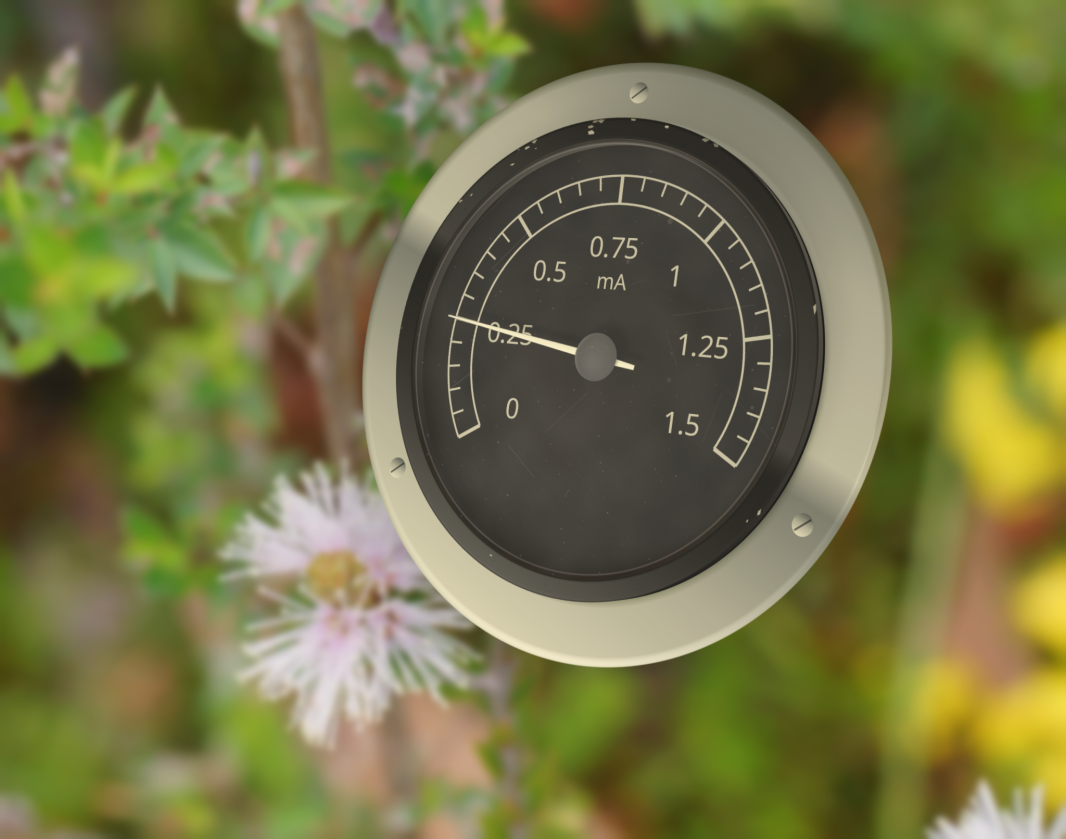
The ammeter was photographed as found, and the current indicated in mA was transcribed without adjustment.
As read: 0.25 mA
